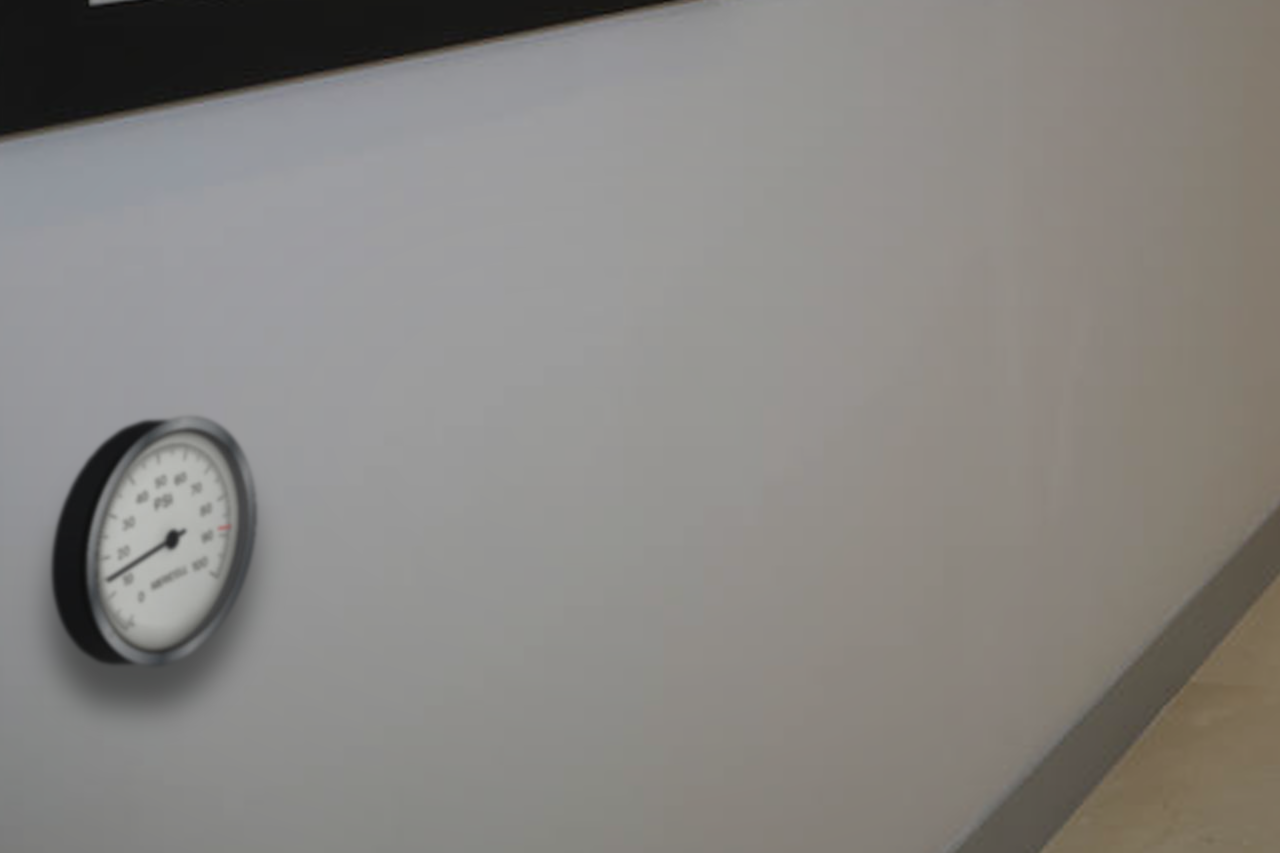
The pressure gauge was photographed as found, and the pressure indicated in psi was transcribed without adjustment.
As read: 15 psi
